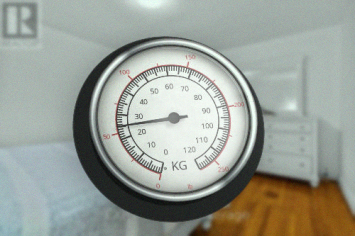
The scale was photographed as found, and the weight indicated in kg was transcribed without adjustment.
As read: 25 kg
